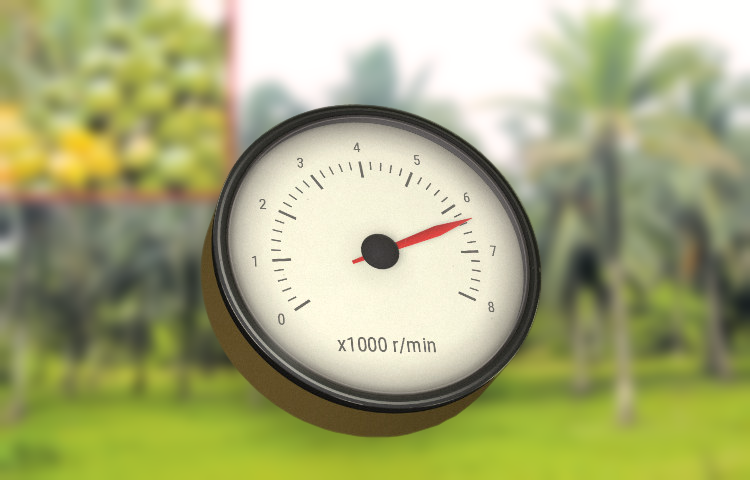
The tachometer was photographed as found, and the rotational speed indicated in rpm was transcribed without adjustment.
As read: 6400 rpm
